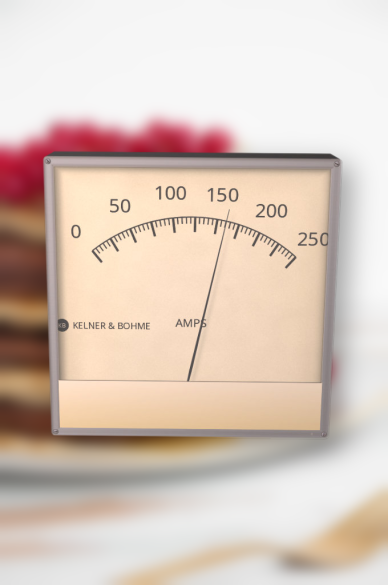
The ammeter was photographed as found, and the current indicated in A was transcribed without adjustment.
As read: 160 A
